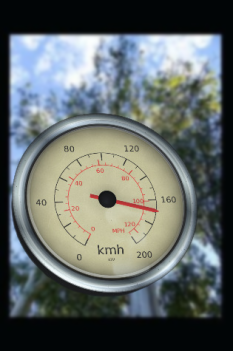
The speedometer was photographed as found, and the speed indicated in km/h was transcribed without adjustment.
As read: 170 km/h
